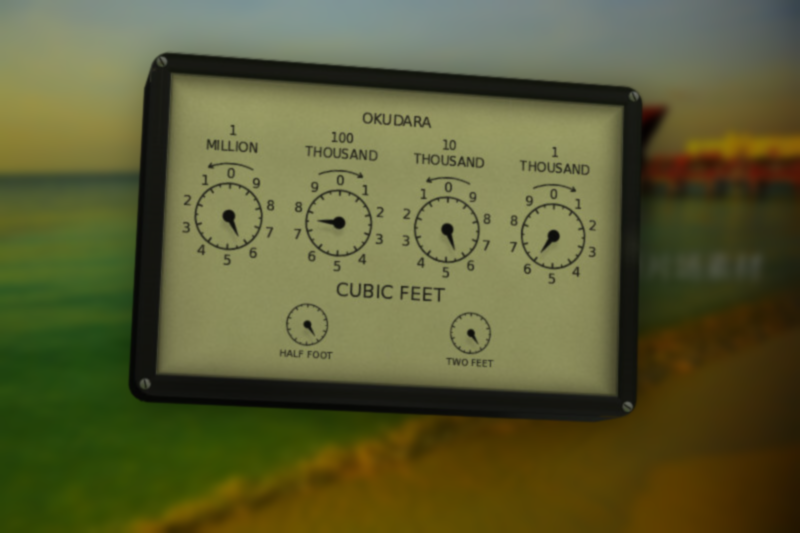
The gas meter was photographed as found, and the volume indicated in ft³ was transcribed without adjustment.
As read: 575600 ft³
